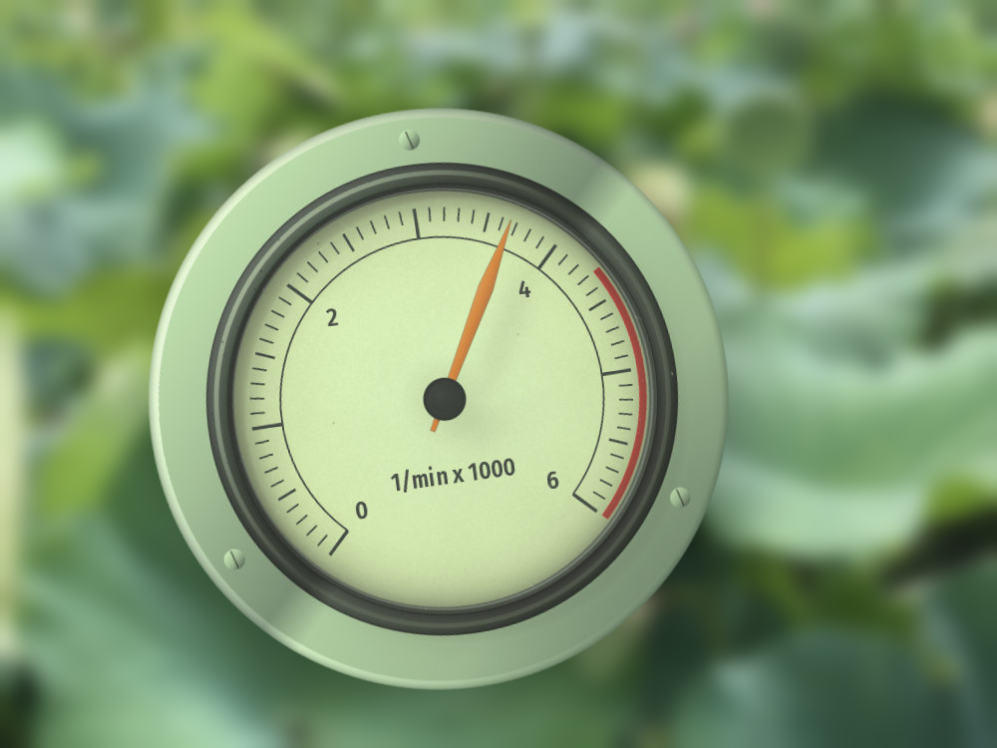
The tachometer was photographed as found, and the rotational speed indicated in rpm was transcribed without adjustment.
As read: 3650 rpm
